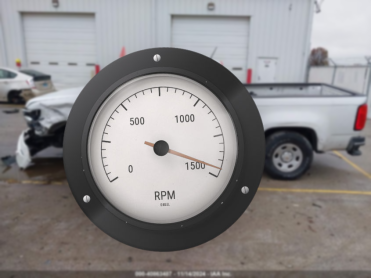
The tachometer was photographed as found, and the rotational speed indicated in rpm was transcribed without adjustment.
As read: 1450 rpm
